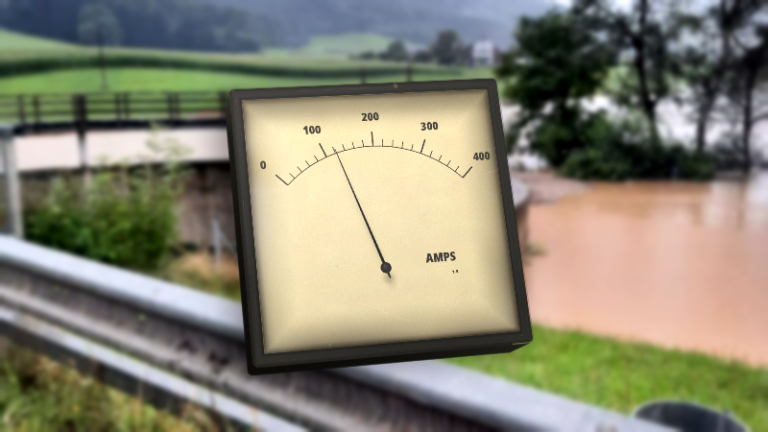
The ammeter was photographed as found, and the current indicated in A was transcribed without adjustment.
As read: 120 A
